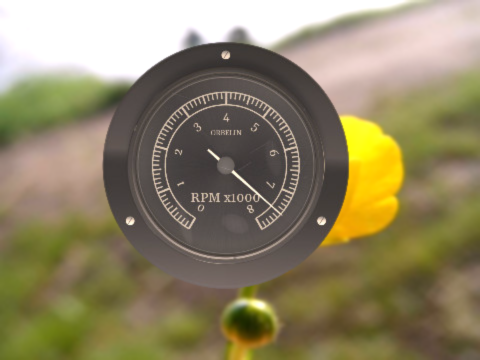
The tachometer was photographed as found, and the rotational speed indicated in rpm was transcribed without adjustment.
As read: 7500 rpm
